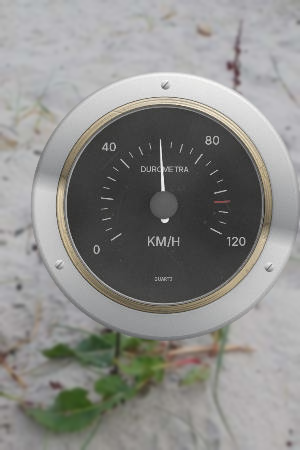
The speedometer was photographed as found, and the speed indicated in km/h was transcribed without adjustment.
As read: 60 km/h
